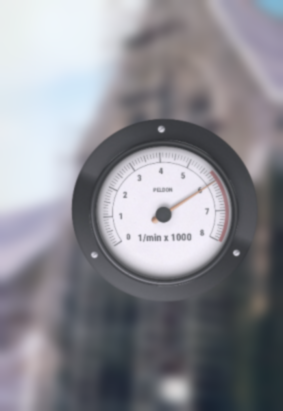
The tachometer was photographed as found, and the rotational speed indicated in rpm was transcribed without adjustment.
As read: 6000 rpm
